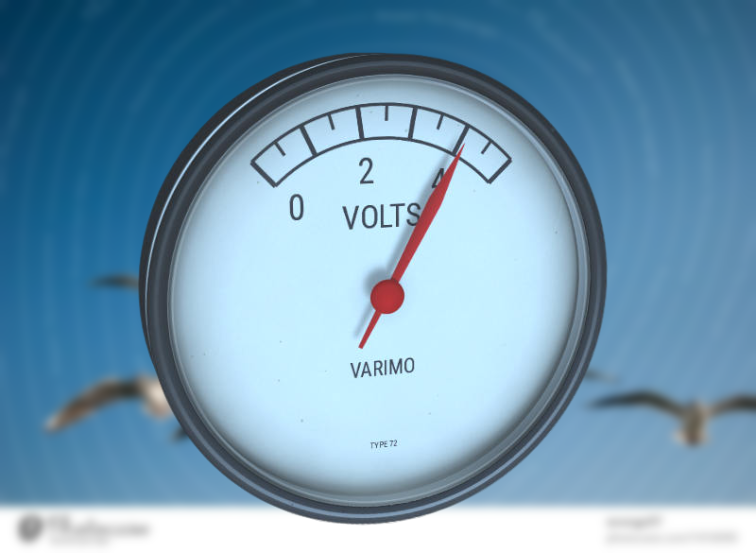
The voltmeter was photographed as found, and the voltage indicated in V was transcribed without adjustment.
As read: 4 V
